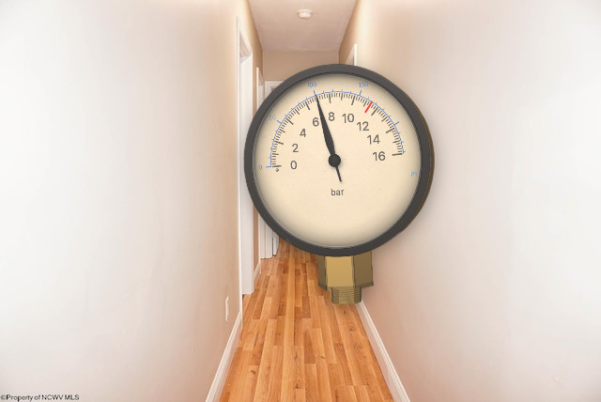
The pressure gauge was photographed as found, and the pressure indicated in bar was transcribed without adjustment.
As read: 7 bar
